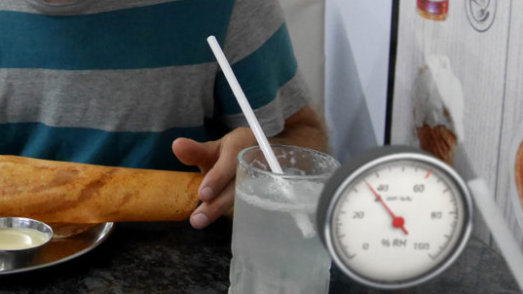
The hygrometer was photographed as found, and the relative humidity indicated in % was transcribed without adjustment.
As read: 35 %
